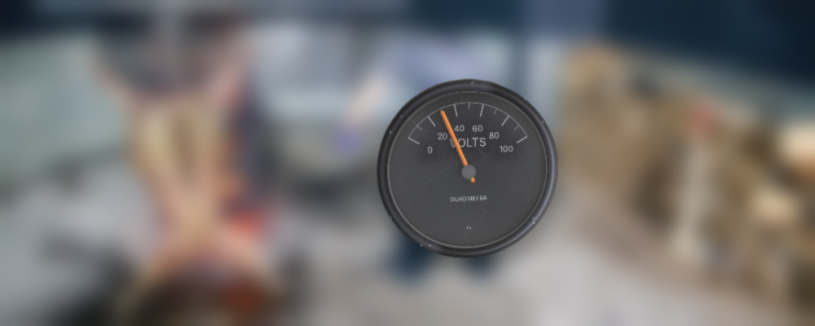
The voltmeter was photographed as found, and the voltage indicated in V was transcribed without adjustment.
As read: 30 V
